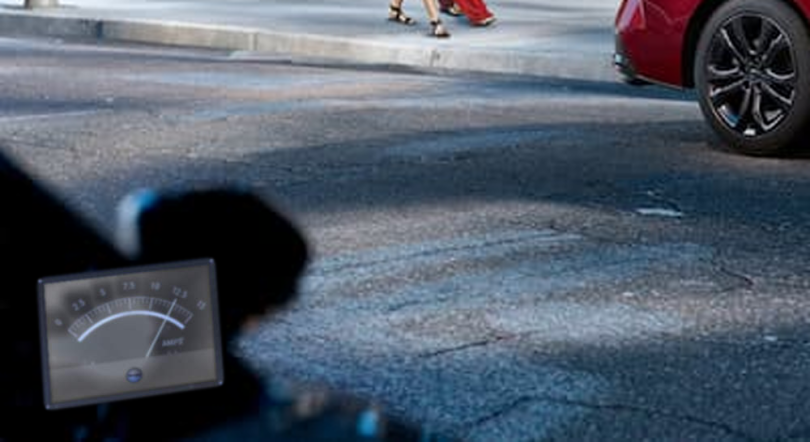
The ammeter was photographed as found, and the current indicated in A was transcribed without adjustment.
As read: 12.5 A
